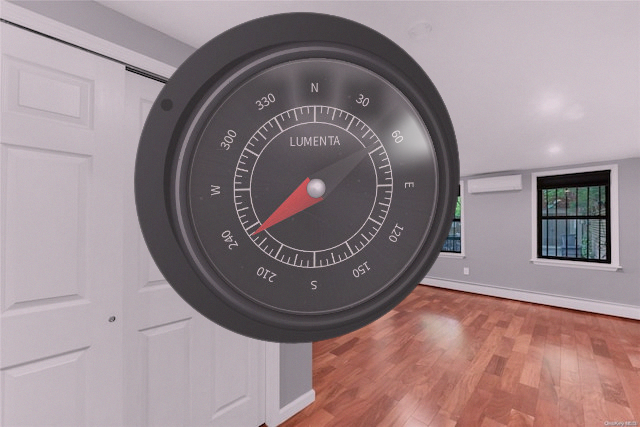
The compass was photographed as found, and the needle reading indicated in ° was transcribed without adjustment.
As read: 235 °
